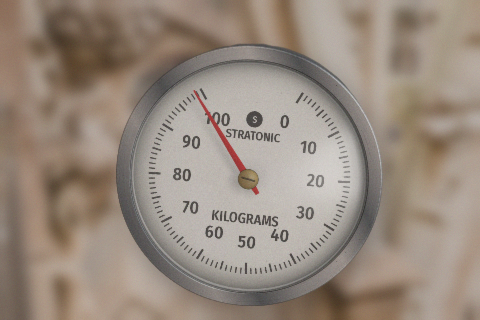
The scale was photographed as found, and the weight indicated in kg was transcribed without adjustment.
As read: 99 kg
